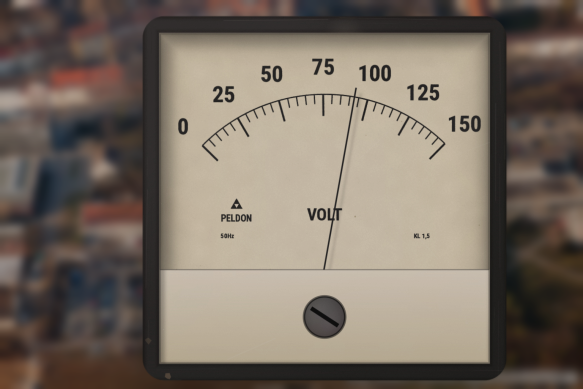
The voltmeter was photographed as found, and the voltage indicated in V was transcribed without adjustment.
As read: 92.5 V
